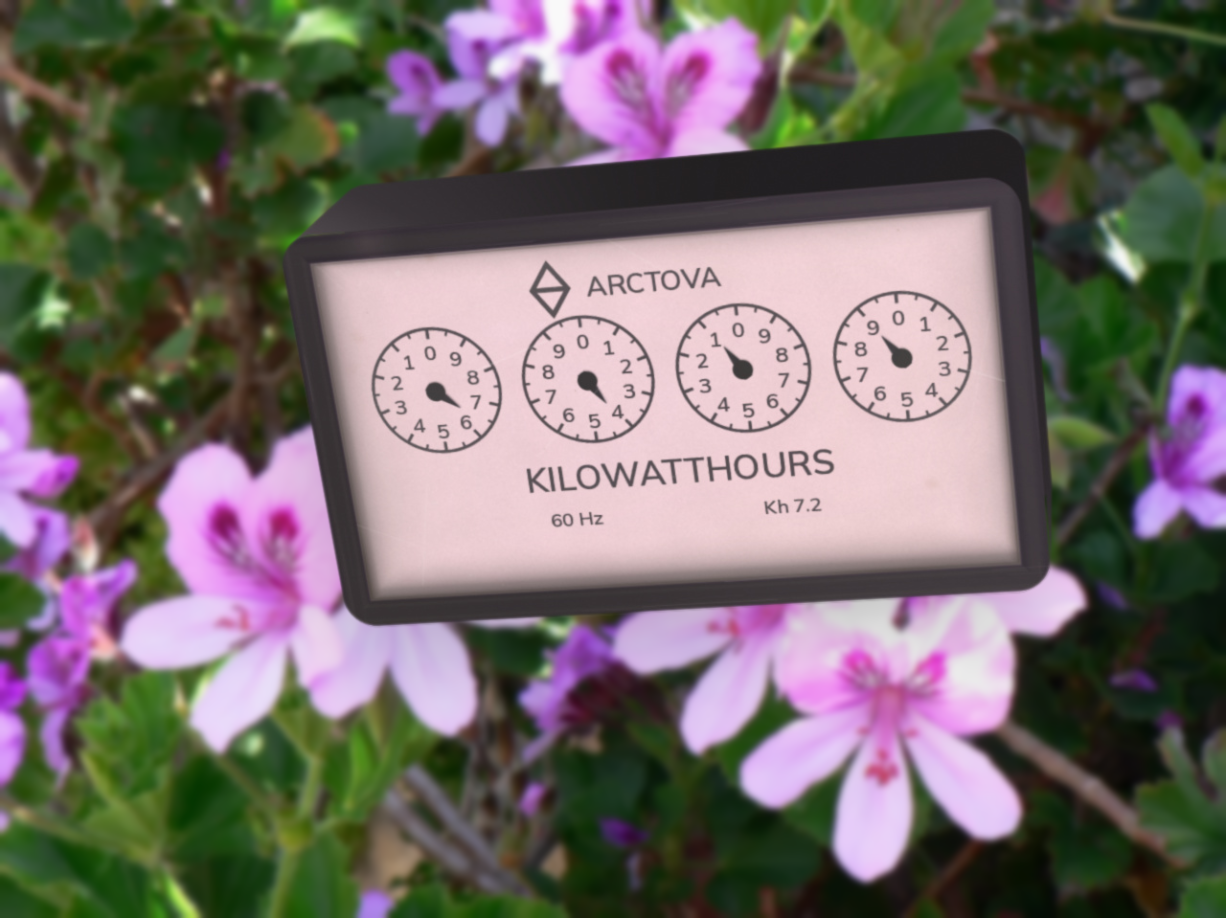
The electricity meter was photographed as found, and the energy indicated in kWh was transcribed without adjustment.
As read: 6409 kWh
